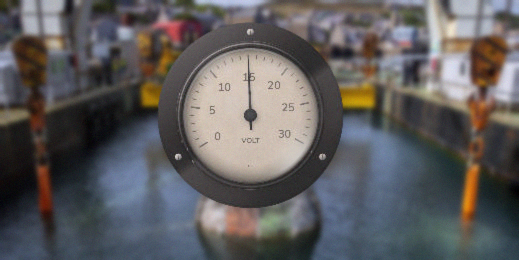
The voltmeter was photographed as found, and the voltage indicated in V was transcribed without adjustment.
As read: 15 V
